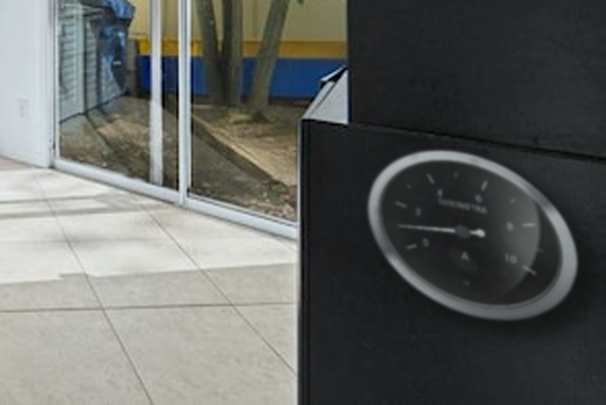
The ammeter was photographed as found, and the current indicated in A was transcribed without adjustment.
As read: 1 A
